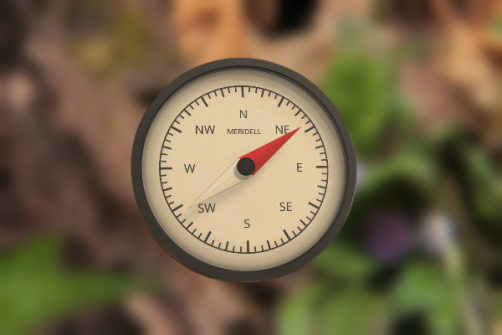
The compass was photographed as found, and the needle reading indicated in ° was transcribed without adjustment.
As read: 55 °
